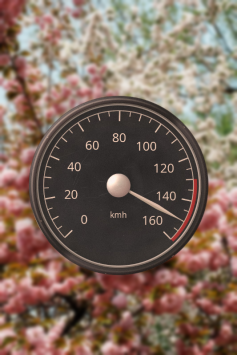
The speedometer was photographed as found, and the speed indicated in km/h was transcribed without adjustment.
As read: 150 km/h
